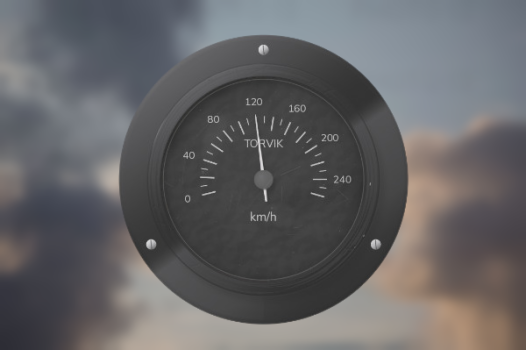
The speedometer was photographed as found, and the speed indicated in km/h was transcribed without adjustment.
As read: 120 km/h
